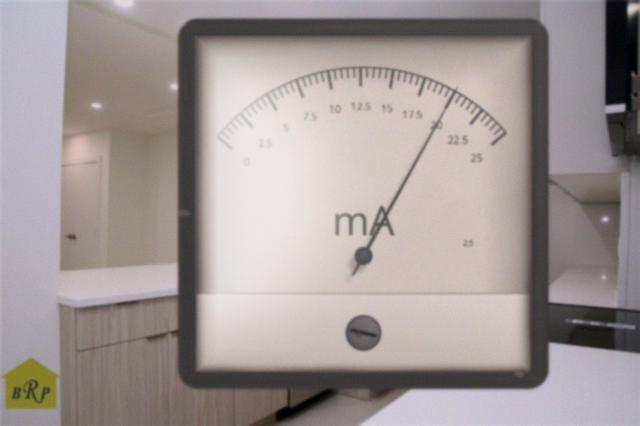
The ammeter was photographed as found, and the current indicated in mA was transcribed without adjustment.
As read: 20 mA
